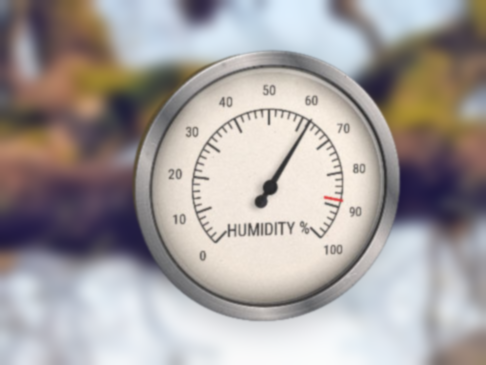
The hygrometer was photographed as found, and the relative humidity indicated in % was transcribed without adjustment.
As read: 62 %
